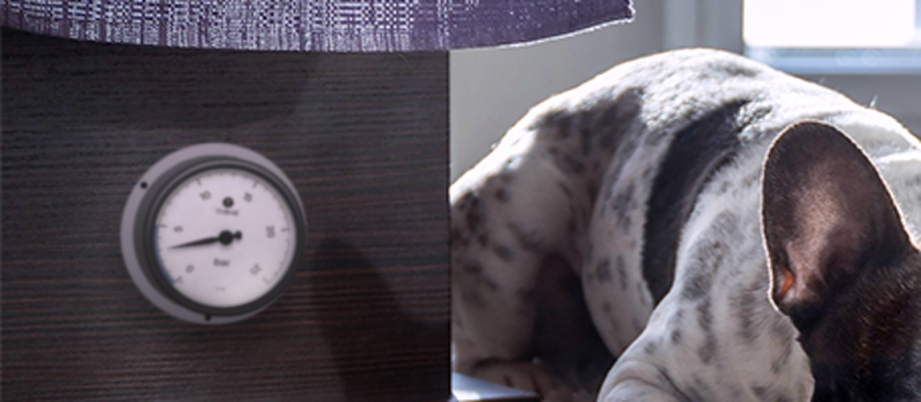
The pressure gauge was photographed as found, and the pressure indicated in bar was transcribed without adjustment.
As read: 3 bar
